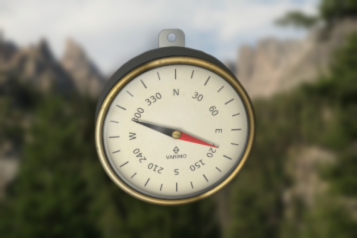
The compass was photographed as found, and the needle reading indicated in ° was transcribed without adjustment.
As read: 112.5 °
